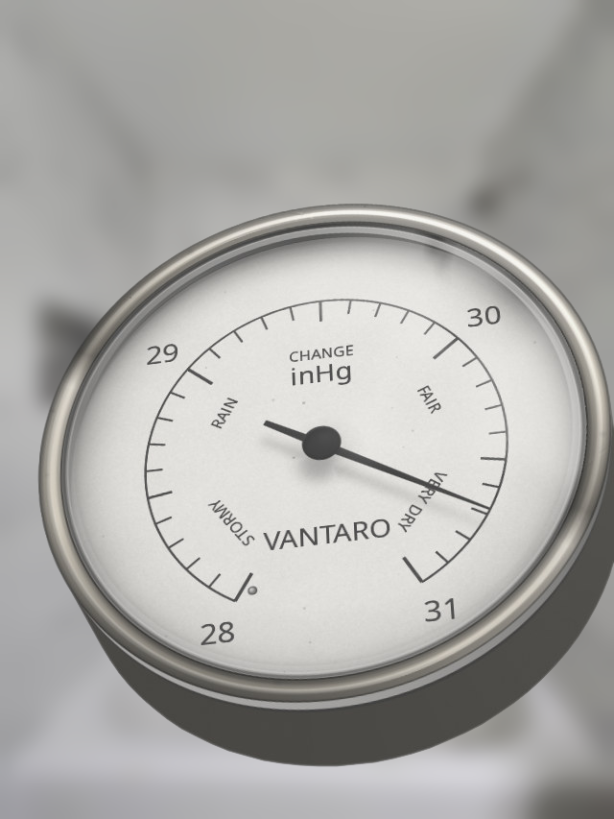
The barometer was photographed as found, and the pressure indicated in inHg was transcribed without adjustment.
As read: 30.7 inHg
